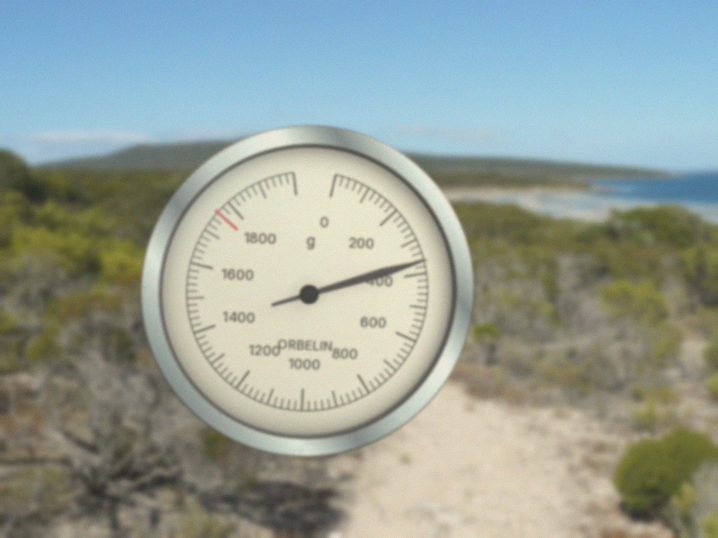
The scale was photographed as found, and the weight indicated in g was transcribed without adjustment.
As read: 360 g
